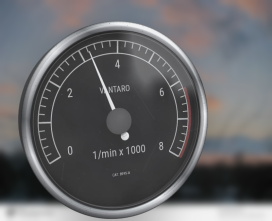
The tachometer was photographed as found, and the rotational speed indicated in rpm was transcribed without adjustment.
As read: 3200 rpm
